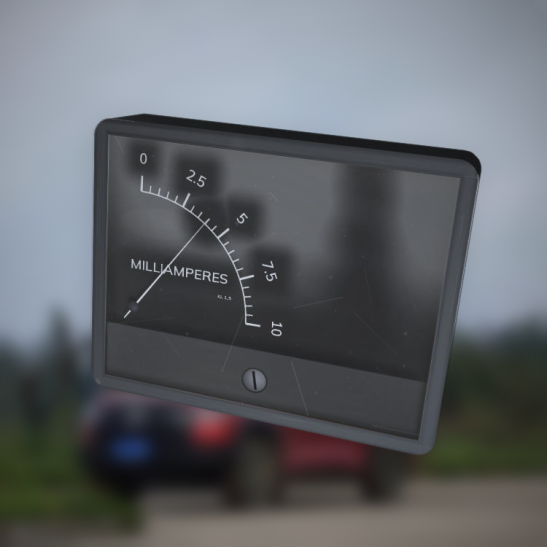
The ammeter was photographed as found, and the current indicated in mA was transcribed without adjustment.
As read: 4 mA
